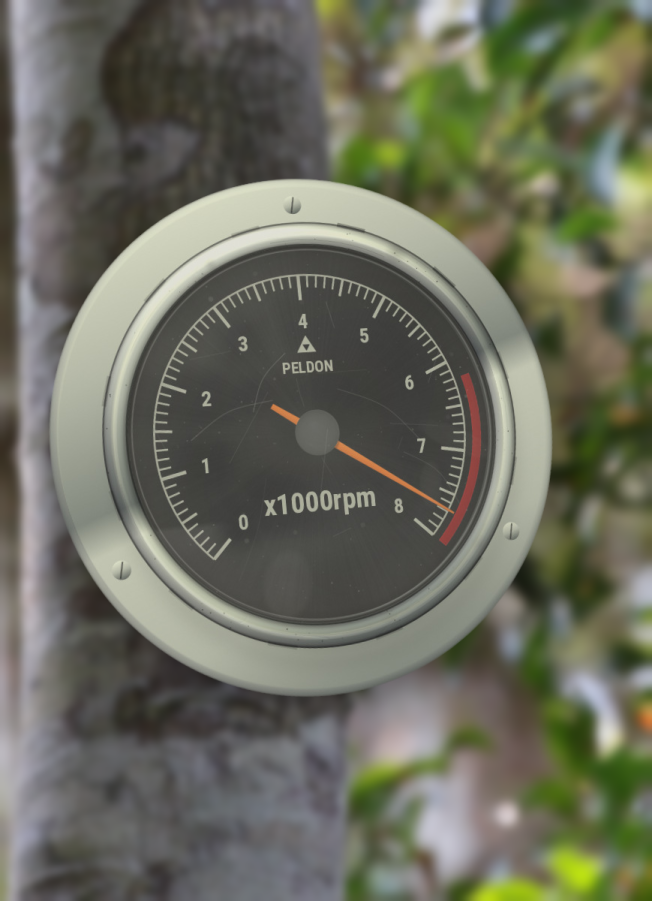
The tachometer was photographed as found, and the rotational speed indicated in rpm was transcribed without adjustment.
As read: 7700 rpm
